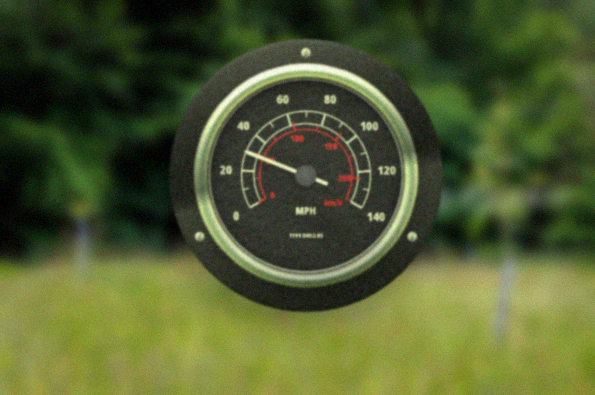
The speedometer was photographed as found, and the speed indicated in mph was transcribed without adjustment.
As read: 30 mph
